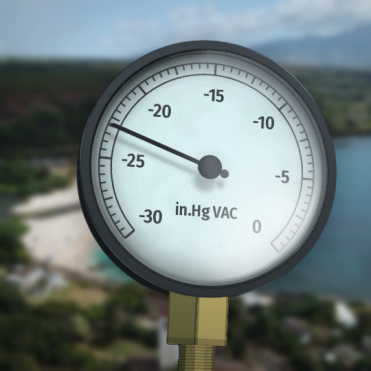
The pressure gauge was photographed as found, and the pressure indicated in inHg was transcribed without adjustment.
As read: -23 inHg
